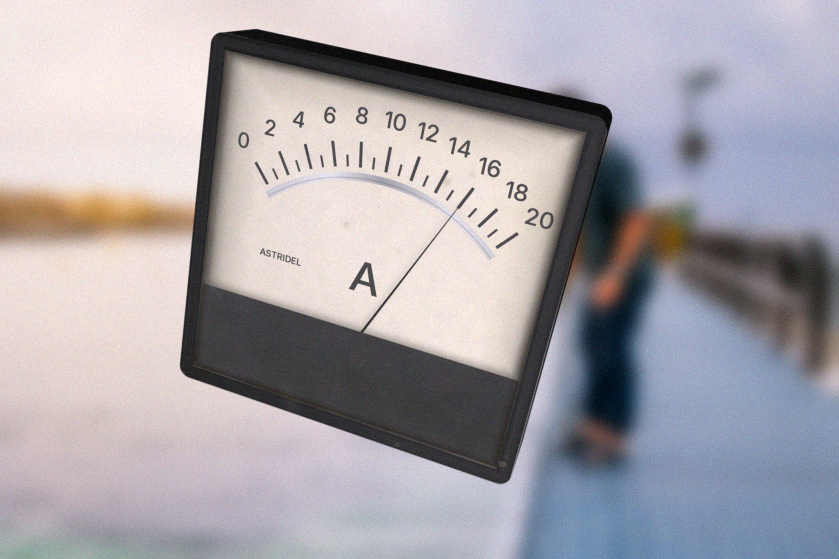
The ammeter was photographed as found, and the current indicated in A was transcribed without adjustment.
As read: 16 A
